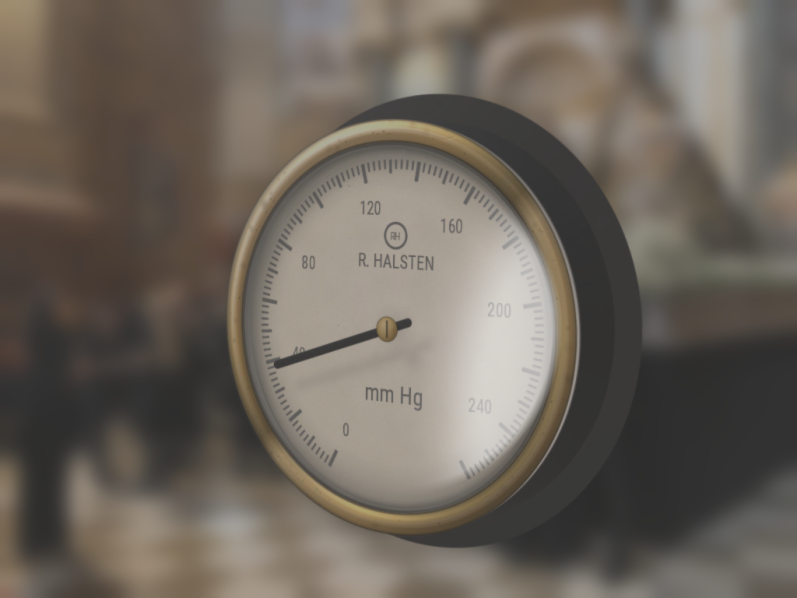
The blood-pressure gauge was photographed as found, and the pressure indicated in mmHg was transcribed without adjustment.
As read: 38 mmHg
